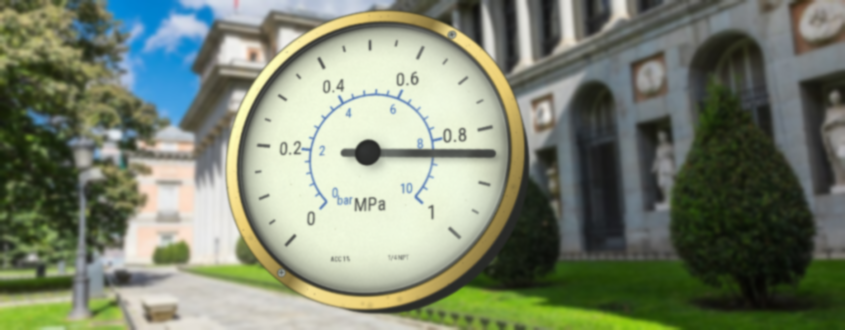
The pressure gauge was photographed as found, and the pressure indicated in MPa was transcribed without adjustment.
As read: 0.85 MPa
